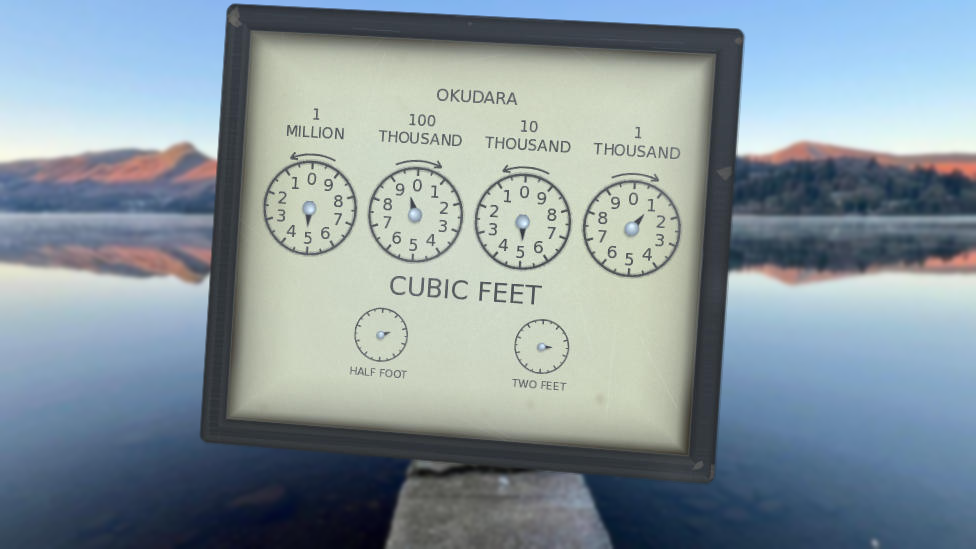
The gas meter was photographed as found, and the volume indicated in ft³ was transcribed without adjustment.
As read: 495100 ft³
